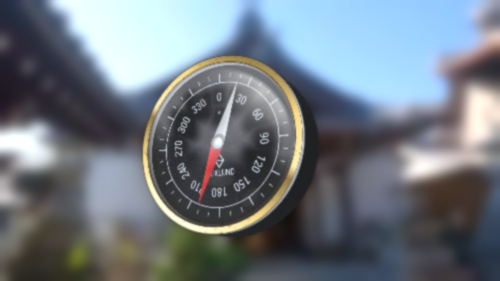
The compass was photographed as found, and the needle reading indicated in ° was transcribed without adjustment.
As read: 200 °
